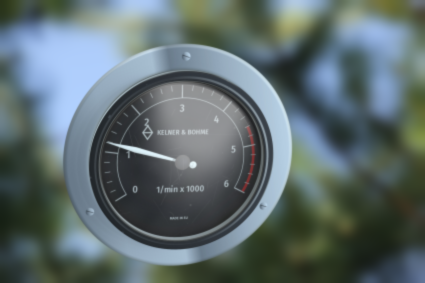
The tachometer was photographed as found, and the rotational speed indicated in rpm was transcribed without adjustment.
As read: 1200 rpm
